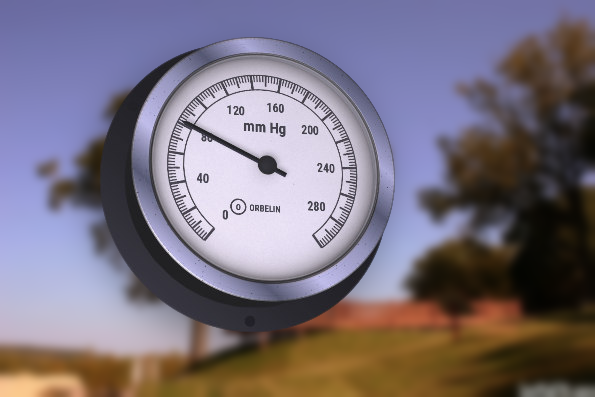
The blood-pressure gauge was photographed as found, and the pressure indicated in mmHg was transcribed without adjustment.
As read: 80 mmHg
